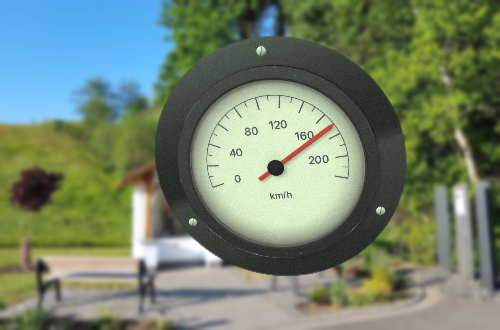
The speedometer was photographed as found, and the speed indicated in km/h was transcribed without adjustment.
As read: 170 km/h
